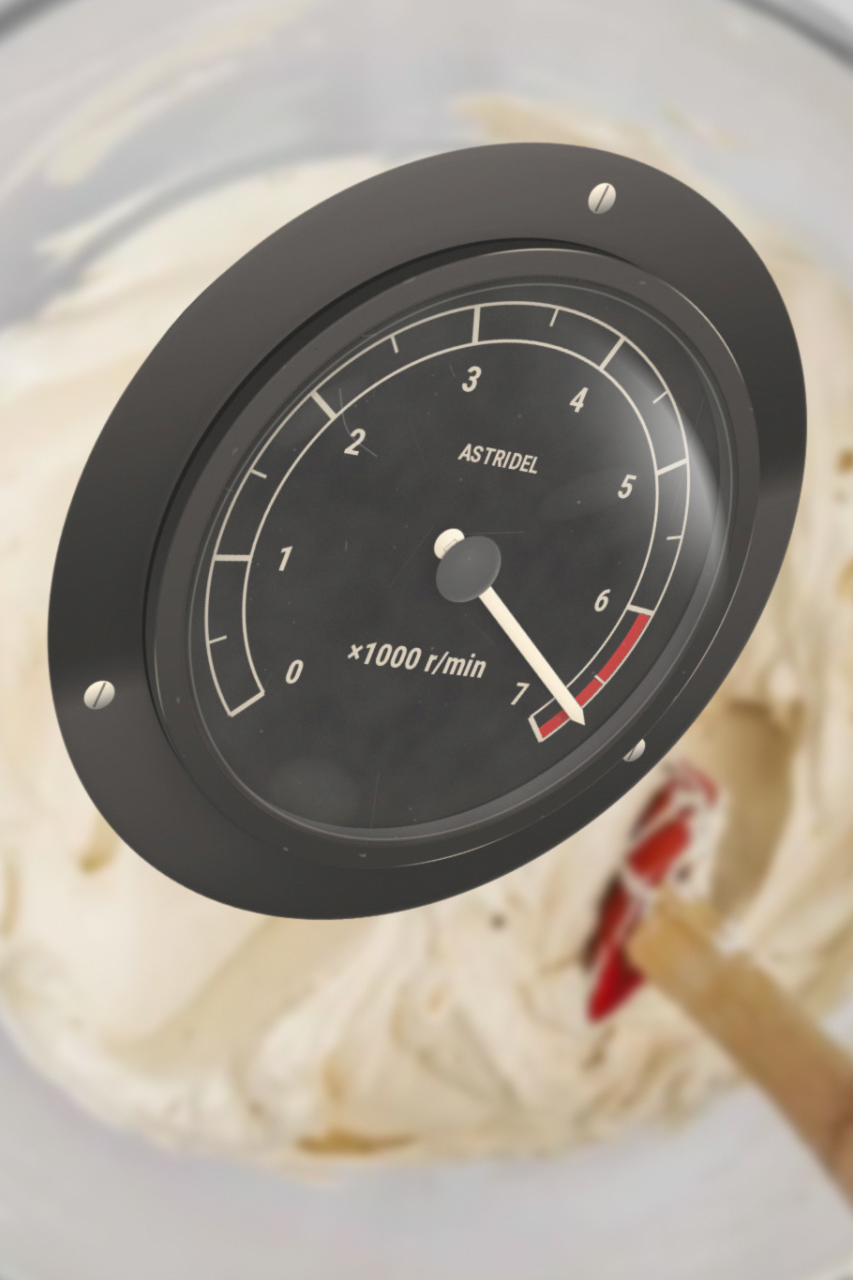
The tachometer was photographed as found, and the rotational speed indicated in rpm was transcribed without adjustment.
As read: 6750 rpm
